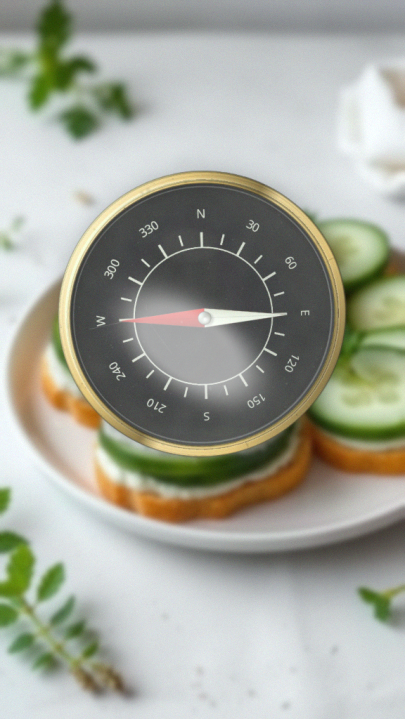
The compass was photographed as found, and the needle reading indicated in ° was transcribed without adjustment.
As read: 270 °
